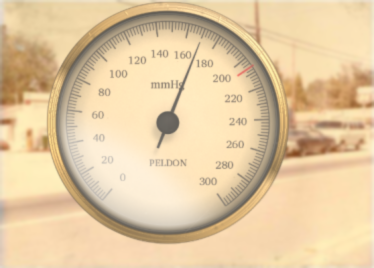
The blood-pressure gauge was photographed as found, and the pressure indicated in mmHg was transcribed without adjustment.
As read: 170 mmHg
